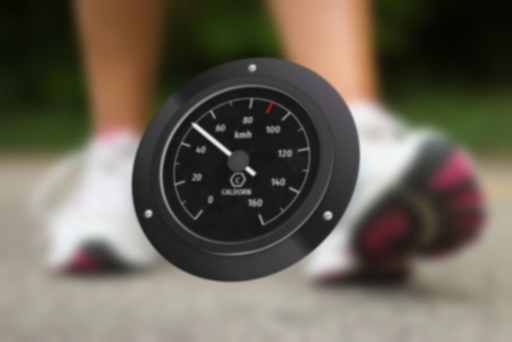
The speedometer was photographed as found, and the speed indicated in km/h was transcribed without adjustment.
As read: 50 km/h
